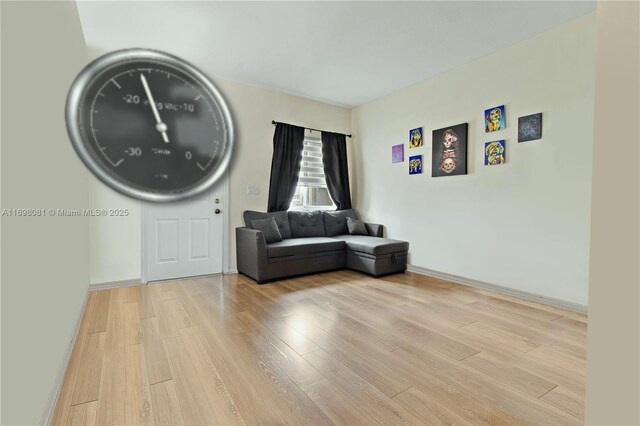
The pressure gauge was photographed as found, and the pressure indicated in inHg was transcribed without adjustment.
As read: -17 inHg
